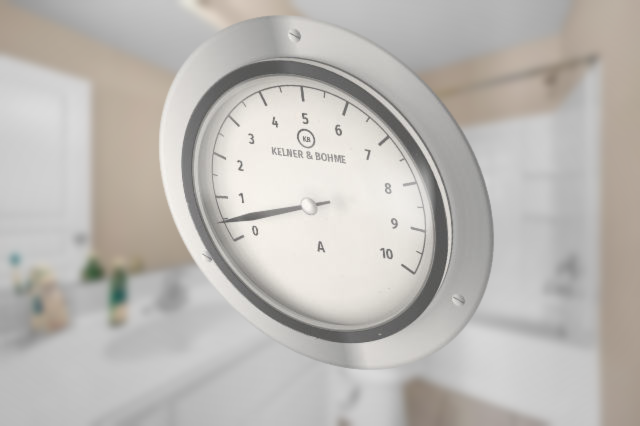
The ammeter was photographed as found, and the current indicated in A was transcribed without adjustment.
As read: 0.5 A
